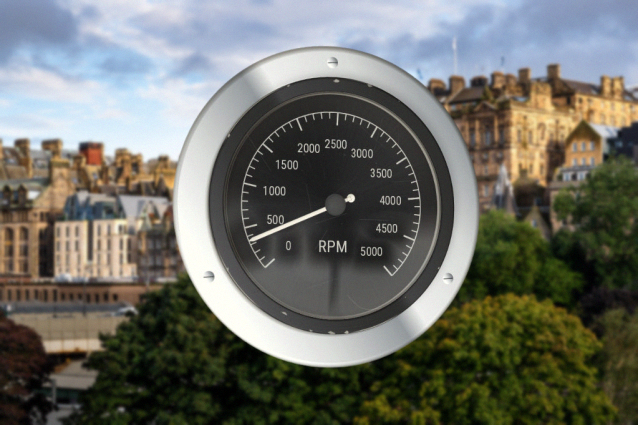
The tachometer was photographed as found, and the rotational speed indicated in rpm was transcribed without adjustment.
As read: 350 rpm
